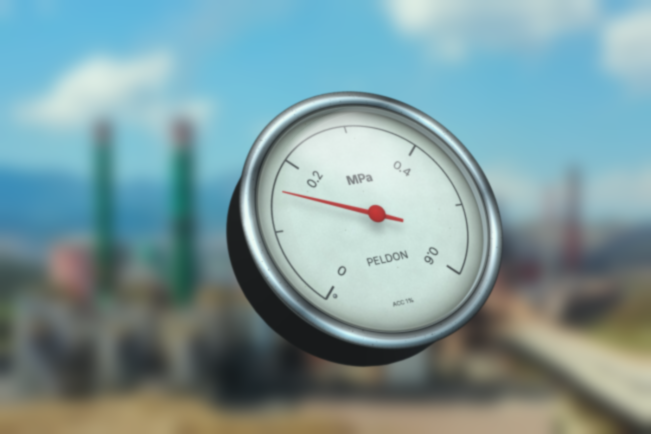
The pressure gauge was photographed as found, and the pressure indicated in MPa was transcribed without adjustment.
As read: 0.15 MPa
